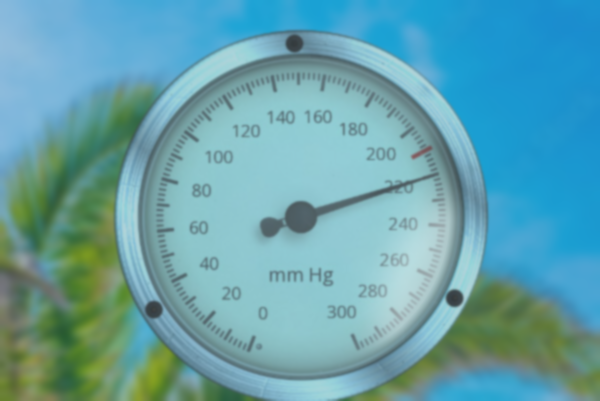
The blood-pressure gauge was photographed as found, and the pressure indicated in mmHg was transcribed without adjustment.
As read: 220 mmHg
